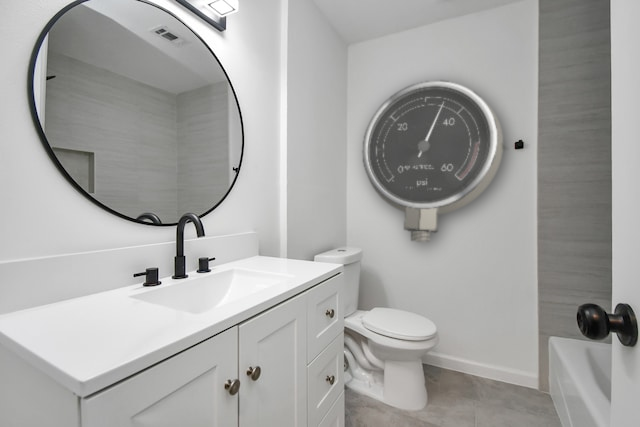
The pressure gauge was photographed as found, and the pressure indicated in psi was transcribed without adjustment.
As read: 35 psi
